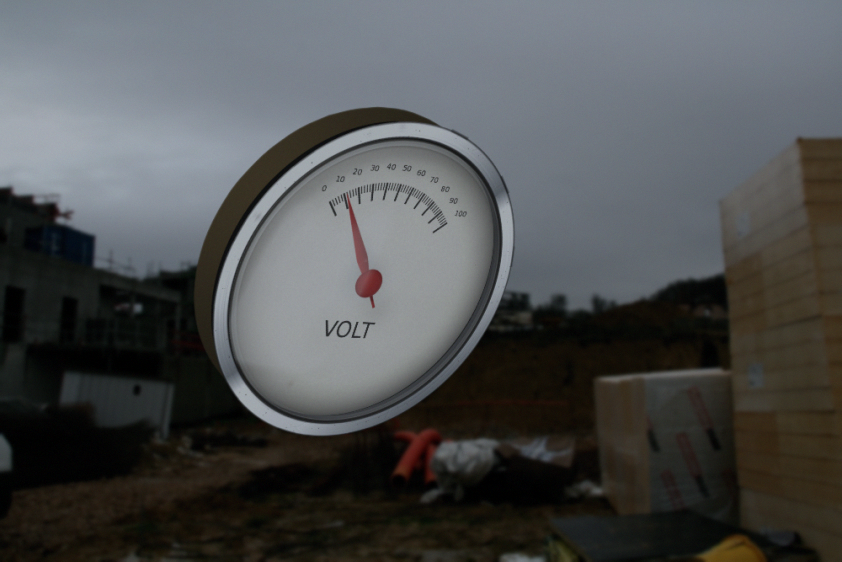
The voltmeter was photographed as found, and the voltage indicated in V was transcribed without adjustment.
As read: 10 V
